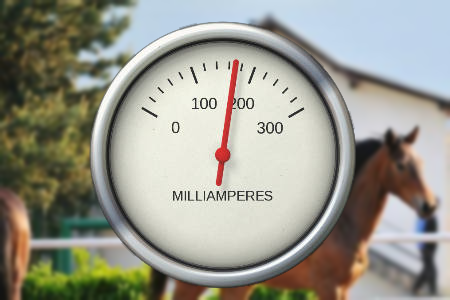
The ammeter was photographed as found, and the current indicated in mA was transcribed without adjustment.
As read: 170 mA
